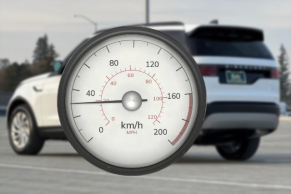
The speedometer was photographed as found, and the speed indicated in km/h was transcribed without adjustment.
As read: 30 km/h
